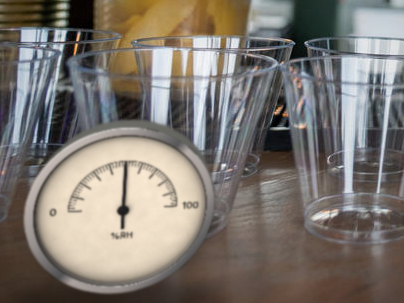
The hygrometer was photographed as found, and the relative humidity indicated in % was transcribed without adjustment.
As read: 50 %
